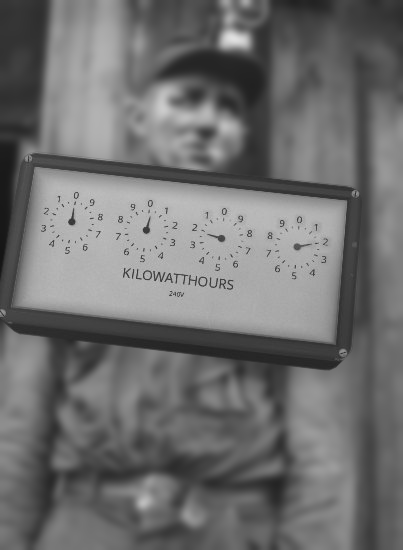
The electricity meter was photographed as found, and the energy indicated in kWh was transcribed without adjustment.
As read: 22 kWh
